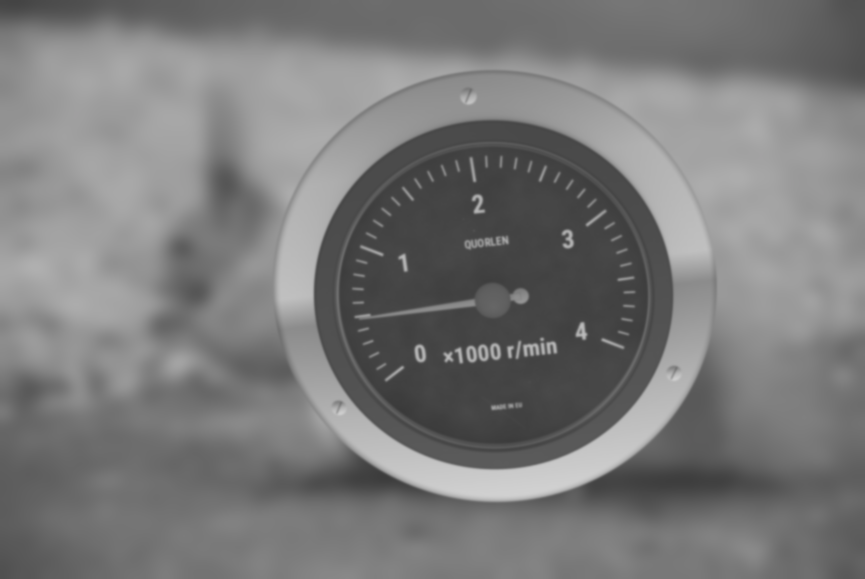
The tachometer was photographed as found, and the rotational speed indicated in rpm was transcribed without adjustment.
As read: 500 rpm
